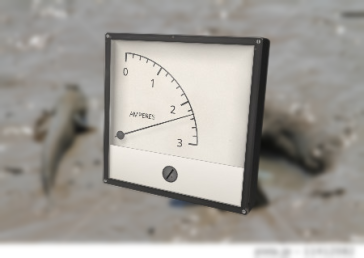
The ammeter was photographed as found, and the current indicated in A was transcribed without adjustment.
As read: 2.3 A
